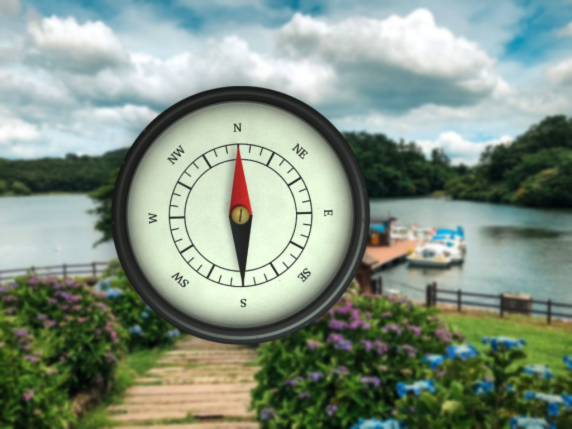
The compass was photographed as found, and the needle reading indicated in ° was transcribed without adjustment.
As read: 0 °
